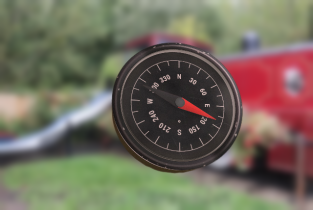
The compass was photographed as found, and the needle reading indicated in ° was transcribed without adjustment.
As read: 112.5 °
